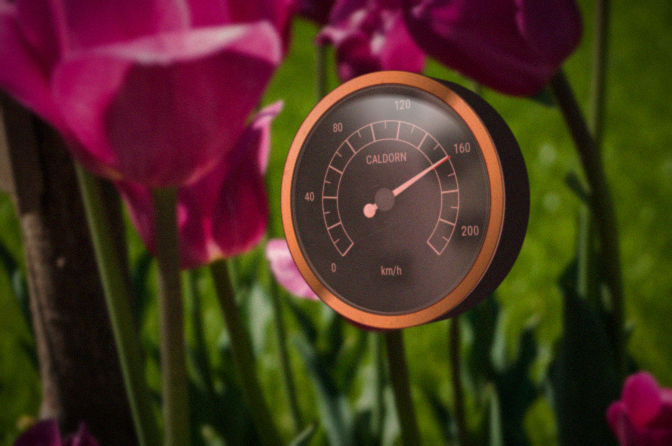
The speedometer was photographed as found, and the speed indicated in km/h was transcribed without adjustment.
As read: 160 km/h
